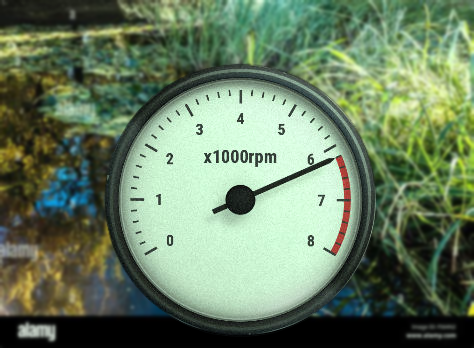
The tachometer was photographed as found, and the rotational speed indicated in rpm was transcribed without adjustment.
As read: 6200 rpm
